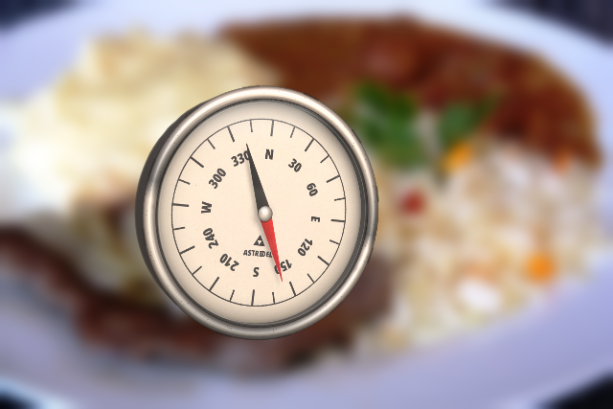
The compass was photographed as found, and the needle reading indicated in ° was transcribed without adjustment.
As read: 157.5 °
